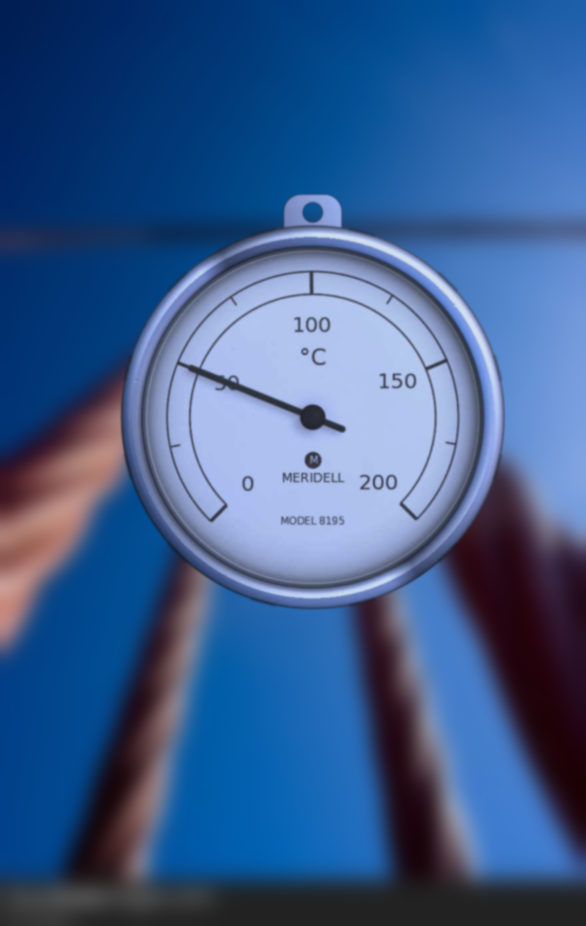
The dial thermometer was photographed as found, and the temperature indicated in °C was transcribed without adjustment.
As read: 50 °C
